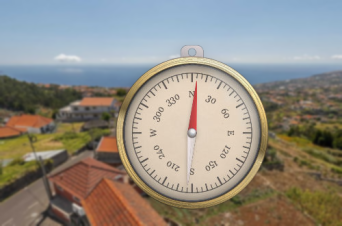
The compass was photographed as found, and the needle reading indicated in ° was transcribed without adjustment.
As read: 5 °
